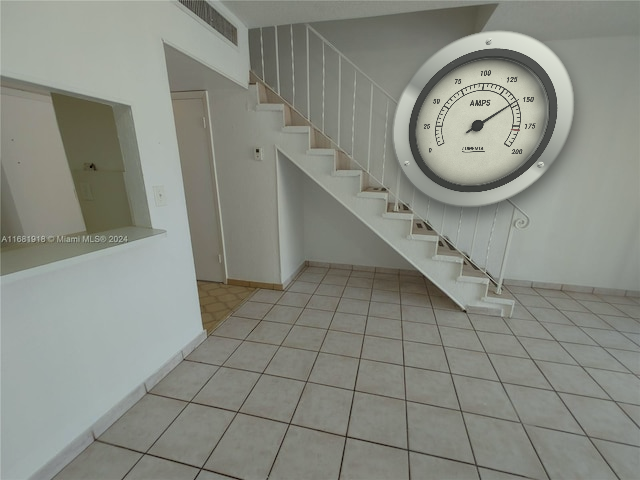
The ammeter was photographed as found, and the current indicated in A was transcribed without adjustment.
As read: 145 A
